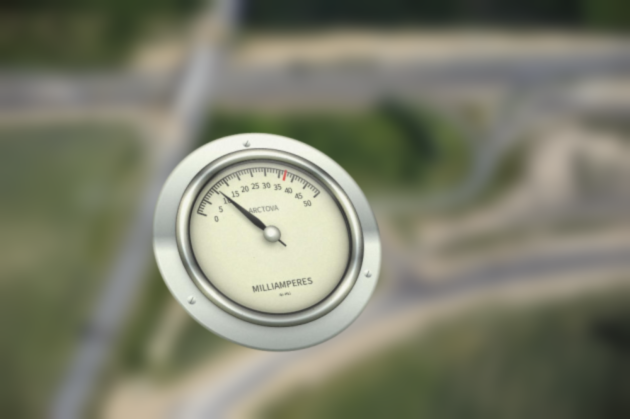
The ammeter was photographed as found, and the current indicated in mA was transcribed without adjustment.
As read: 10 mA
